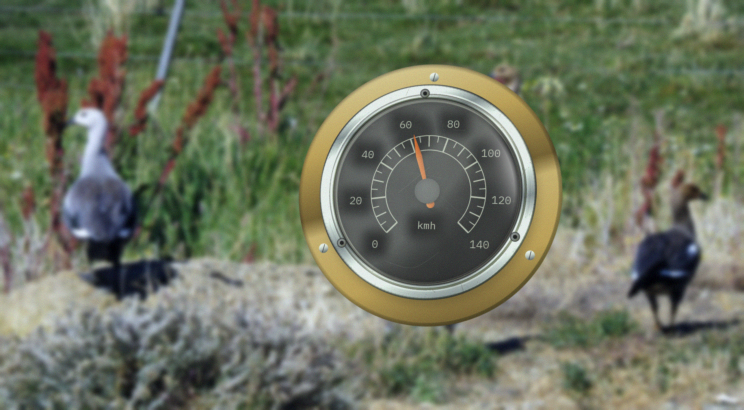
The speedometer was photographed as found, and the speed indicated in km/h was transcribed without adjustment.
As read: 62.5 km/h
